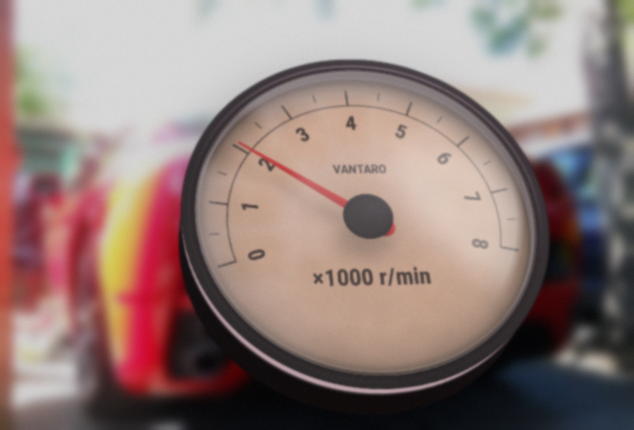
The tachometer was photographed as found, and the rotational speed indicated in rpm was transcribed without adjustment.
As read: 2000 rpm
